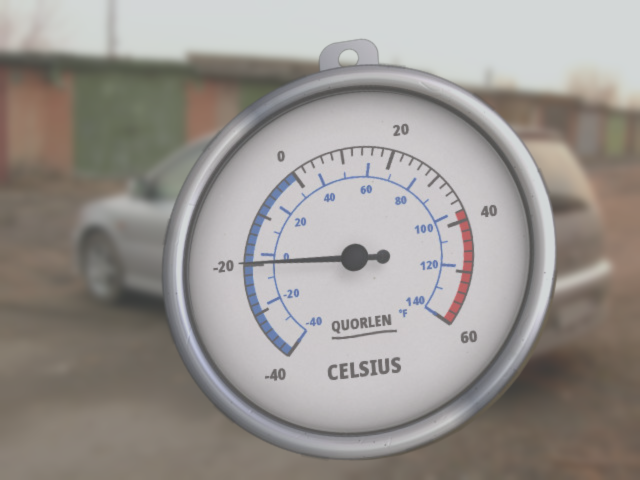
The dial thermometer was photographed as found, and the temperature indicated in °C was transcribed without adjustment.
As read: -20 °C
